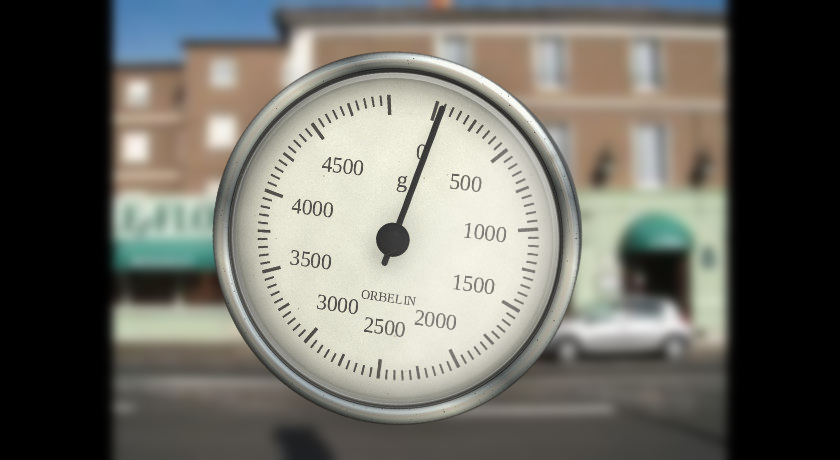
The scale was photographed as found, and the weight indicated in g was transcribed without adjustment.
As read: 50 g
